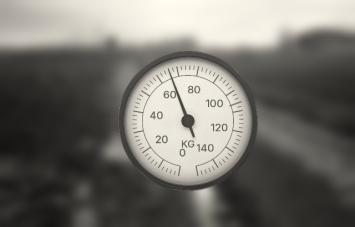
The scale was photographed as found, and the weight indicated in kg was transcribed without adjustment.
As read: 66 kg
